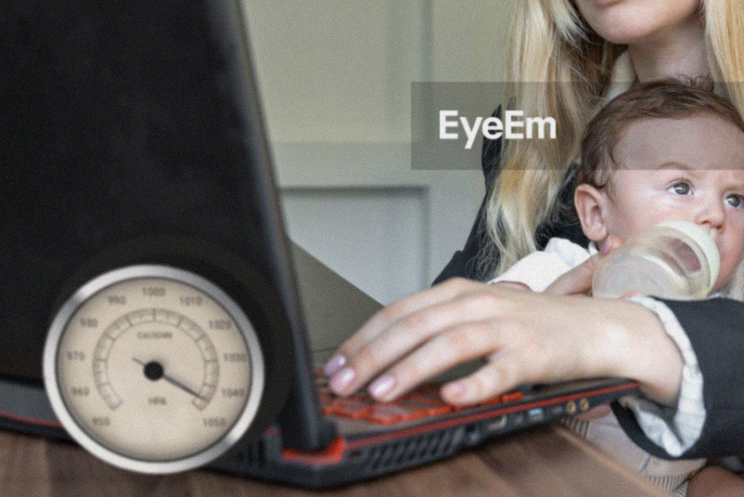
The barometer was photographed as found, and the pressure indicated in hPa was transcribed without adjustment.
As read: 1045 hPa
